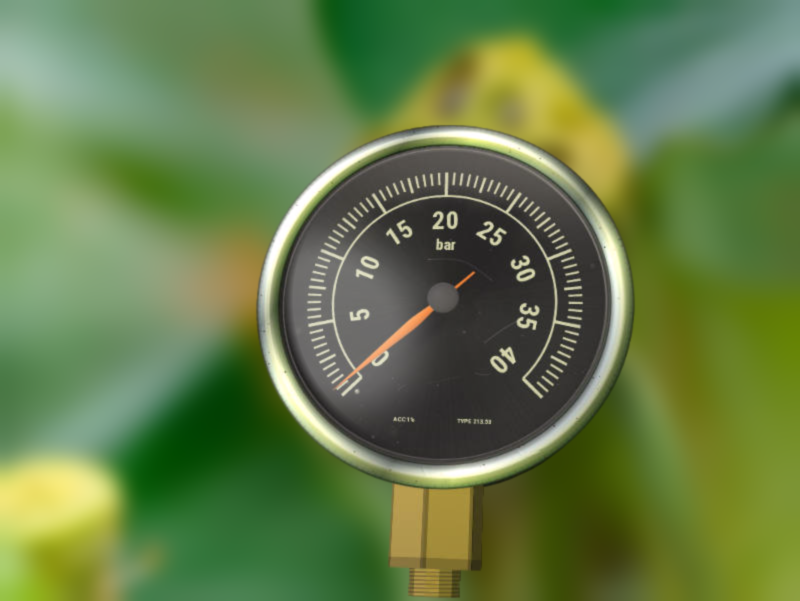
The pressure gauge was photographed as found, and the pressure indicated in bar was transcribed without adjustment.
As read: 0.5 bar
